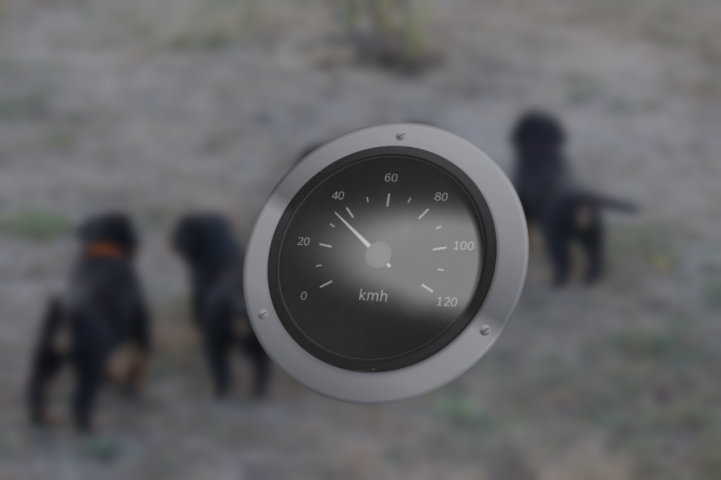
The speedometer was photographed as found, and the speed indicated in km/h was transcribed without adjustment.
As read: 35 km/h
